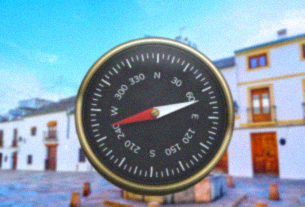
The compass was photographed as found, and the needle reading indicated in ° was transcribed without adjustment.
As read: 250 °
